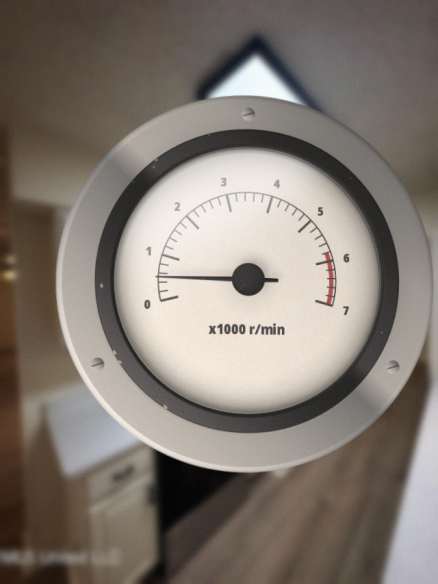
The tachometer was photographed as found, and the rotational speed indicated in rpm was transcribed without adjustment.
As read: 500 rpm
